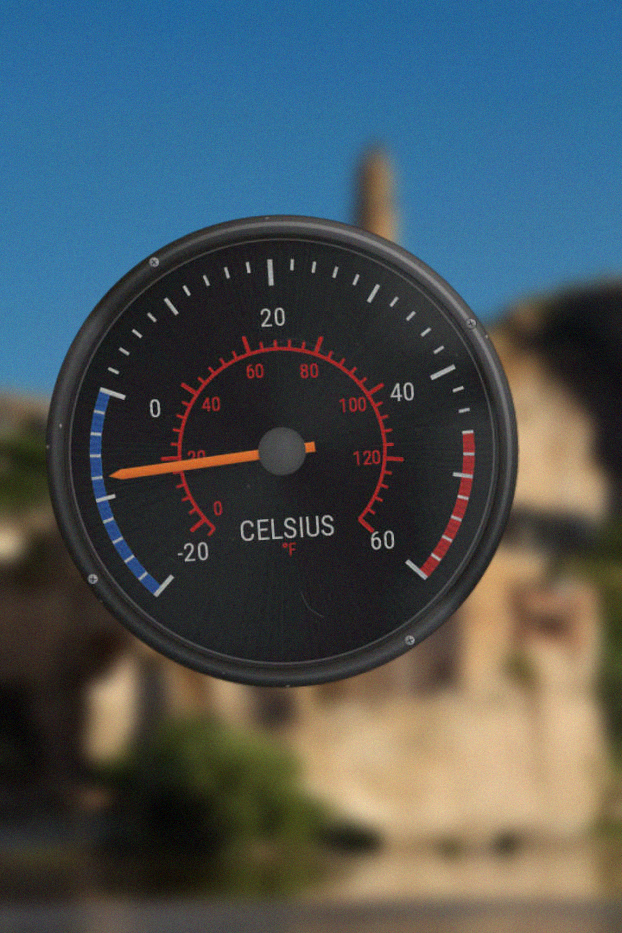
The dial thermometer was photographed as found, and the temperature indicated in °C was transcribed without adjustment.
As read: -8 °C
